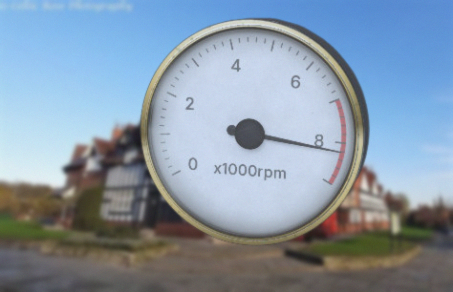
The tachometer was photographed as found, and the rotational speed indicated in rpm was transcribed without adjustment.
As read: 8200 rpm
